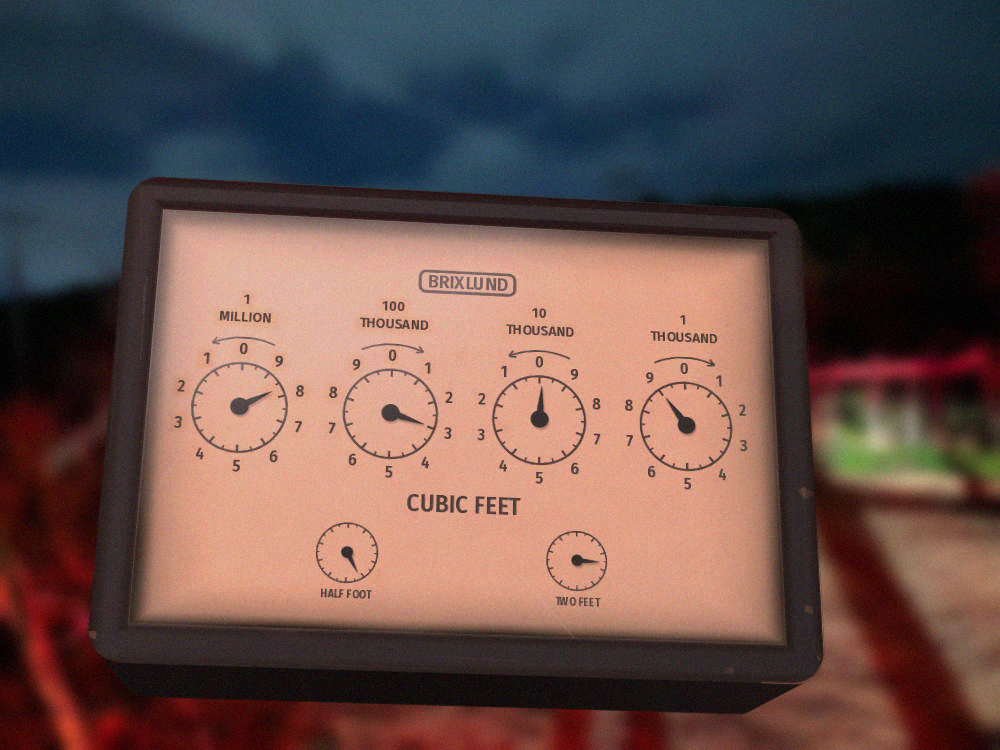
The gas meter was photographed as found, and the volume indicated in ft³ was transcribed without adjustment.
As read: 829900 ft³
